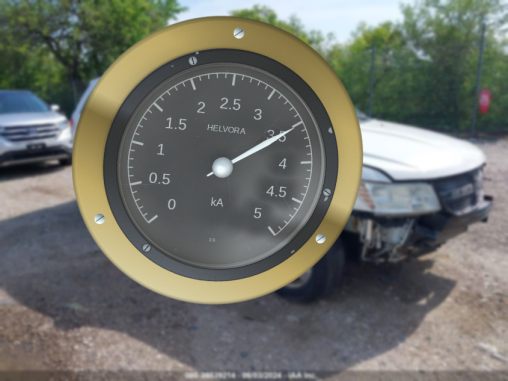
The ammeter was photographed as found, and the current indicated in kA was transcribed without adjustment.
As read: 3.5 kA
